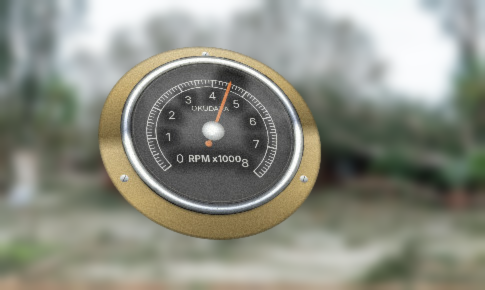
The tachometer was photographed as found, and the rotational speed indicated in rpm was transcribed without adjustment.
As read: 4500 rpm
